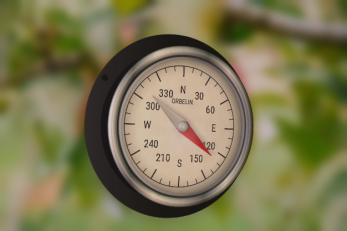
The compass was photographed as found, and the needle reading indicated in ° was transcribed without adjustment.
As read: 130 °
